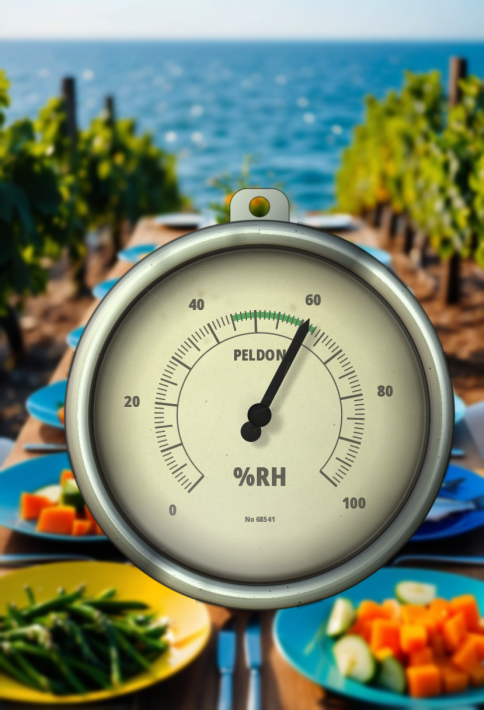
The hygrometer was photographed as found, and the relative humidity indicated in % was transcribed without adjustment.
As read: 61 %
